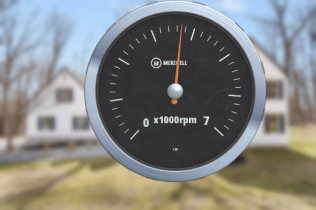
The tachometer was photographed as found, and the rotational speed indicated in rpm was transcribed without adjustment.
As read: 3700 rpm
